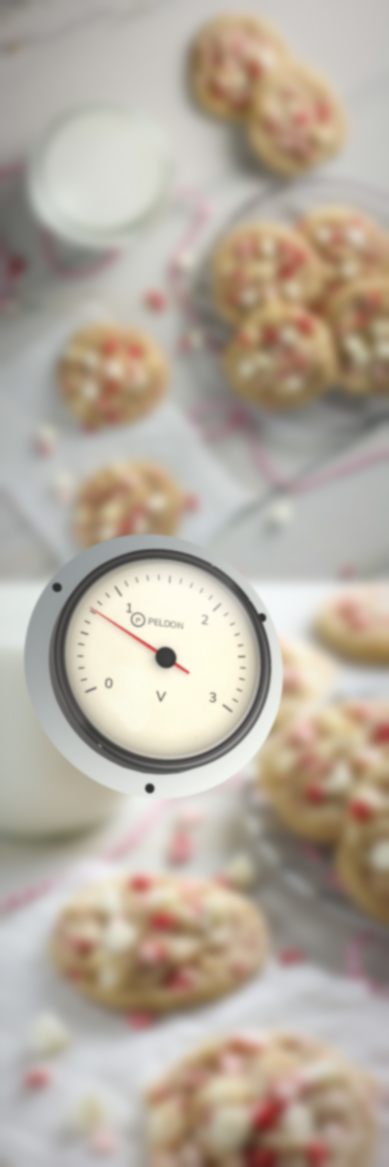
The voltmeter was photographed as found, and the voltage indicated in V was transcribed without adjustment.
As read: 0.7 V
